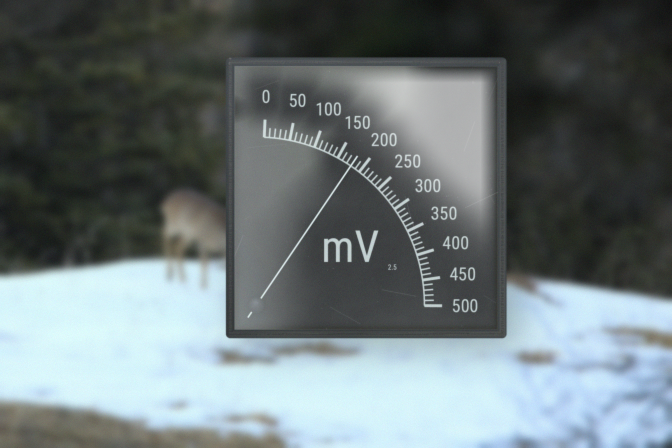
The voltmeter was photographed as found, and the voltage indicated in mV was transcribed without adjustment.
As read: 180 mV
